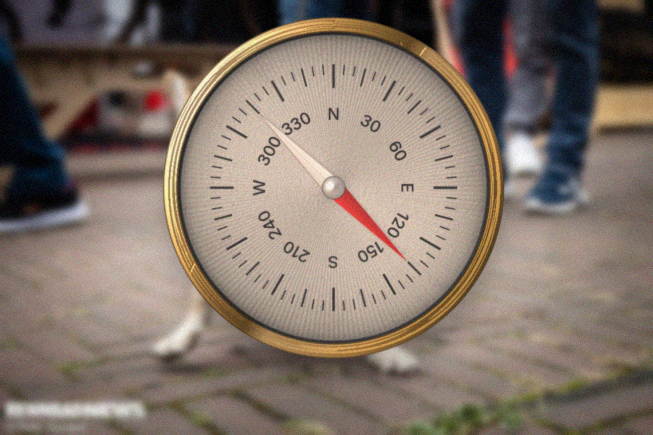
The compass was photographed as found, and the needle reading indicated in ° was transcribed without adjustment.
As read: 135 °
